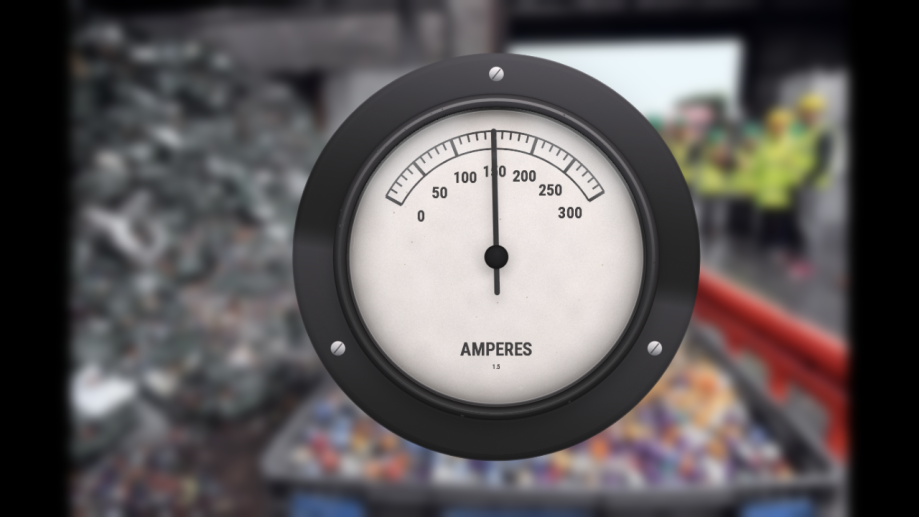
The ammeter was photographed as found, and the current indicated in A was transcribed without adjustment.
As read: 150 A
